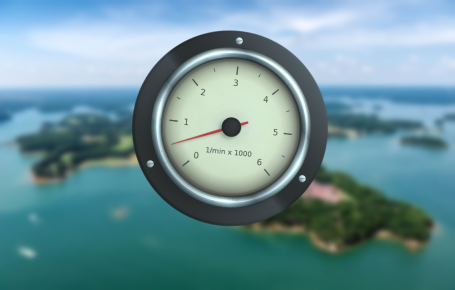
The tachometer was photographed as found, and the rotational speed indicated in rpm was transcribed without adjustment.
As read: 500 rpm
